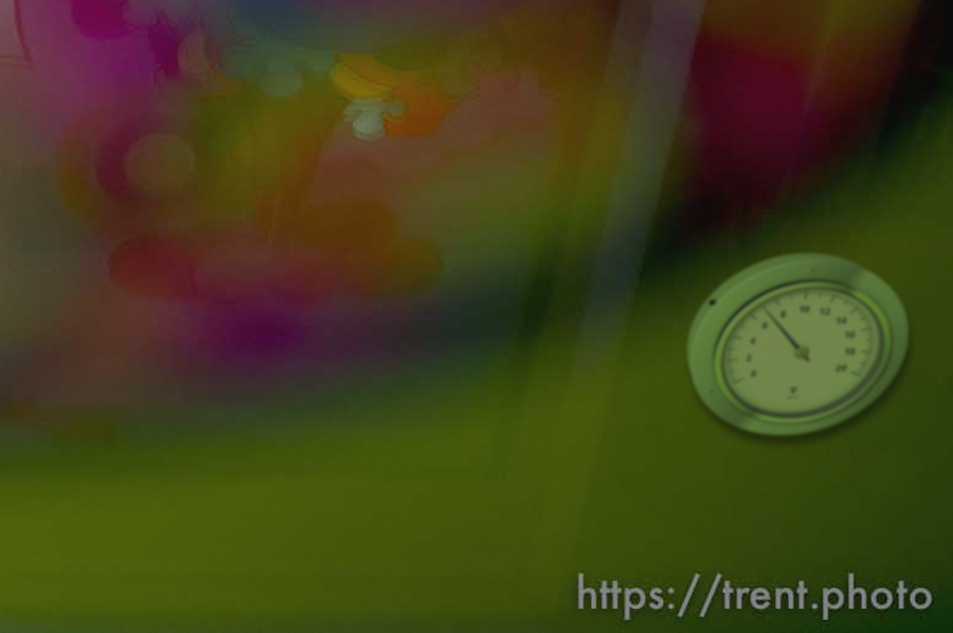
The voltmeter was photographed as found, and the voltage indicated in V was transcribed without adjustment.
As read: 7 V
